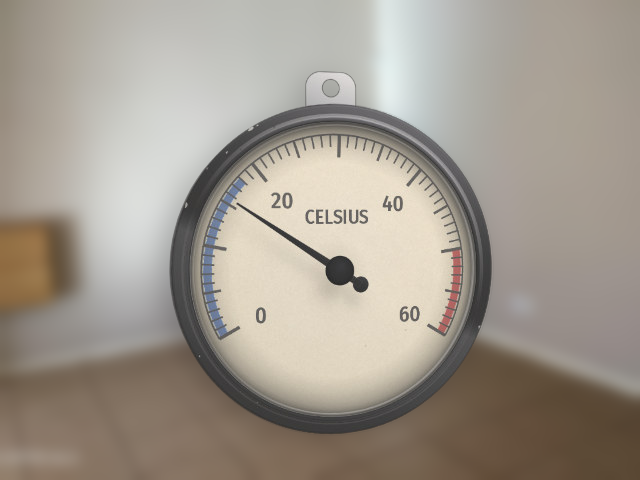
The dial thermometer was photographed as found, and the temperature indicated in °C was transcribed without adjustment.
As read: 15.5 °C
